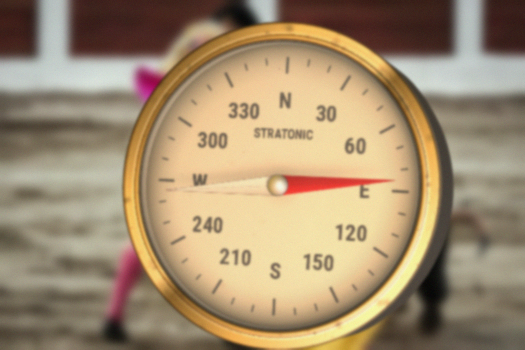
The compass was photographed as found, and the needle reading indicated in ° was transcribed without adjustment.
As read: 85 °
